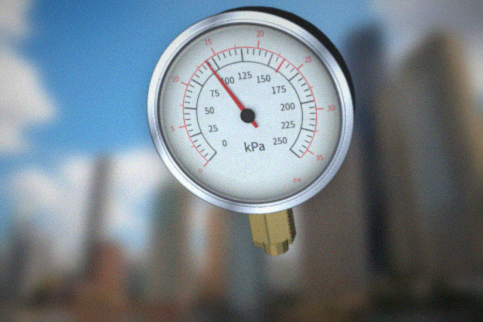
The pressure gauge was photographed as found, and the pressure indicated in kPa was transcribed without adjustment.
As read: 95 kPa
